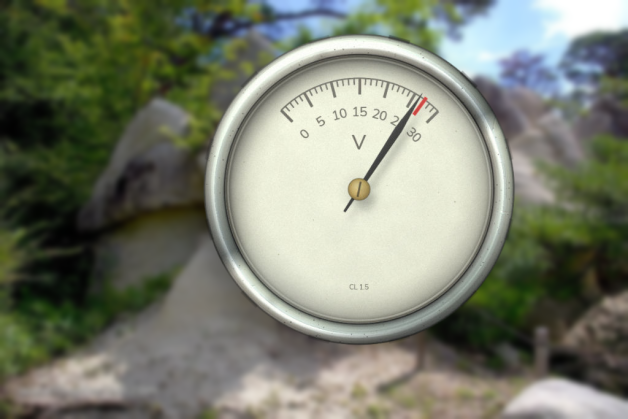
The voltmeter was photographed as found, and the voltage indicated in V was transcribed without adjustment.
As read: 26 V
